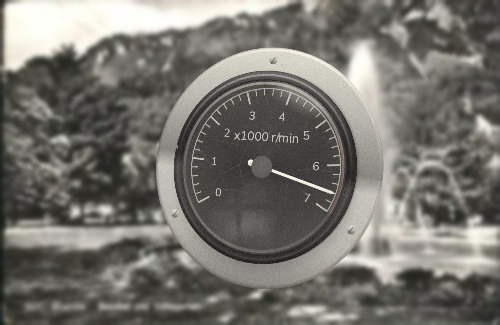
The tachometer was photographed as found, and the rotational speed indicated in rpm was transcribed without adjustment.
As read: 6600 rpm
